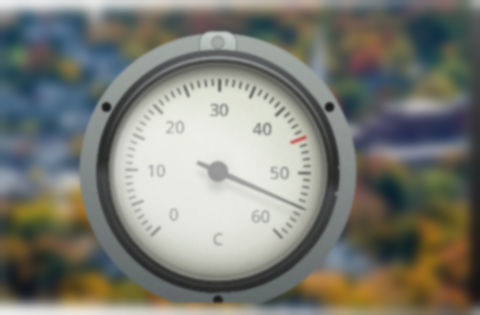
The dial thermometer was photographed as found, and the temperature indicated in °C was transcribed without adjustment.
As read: 55 °C
